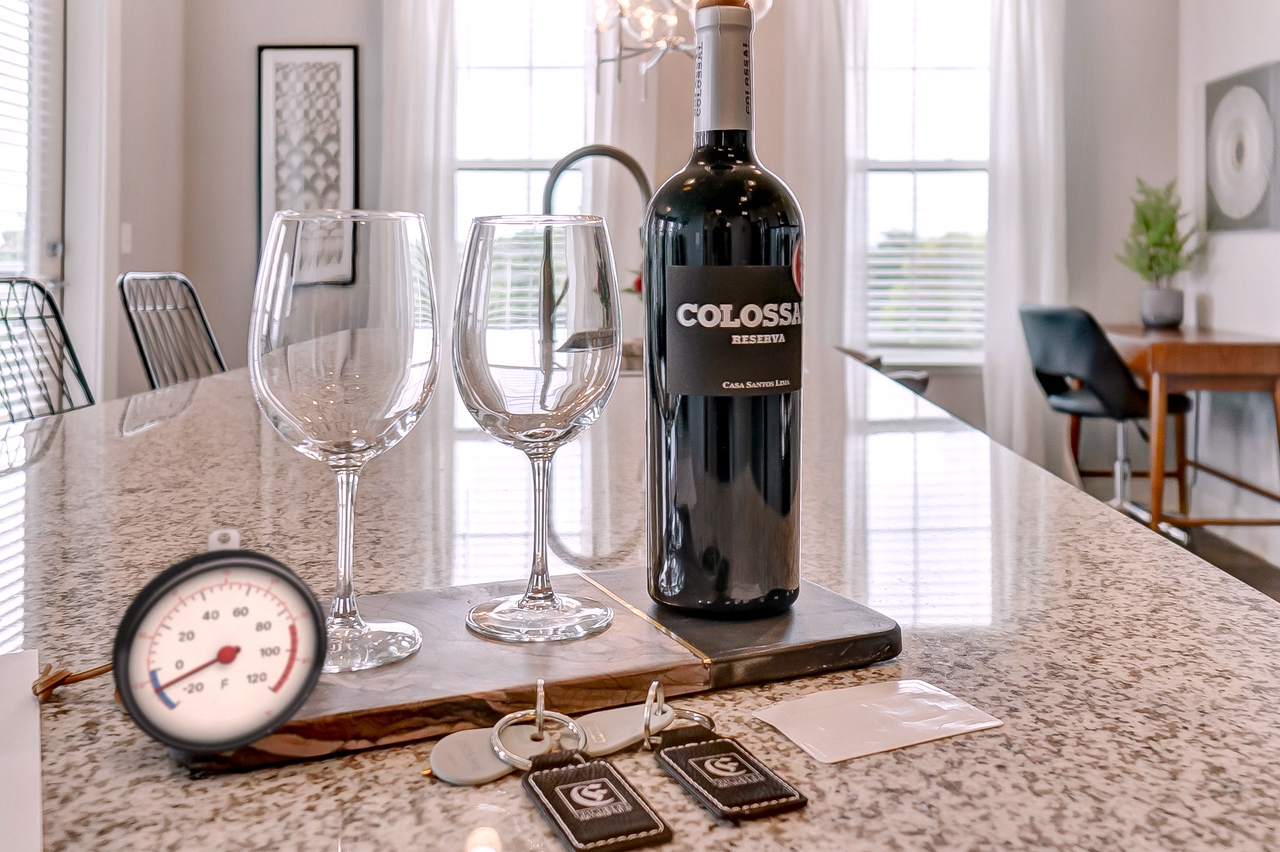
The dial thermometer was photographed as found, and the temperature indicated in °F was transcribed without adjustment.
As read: -8 °F
